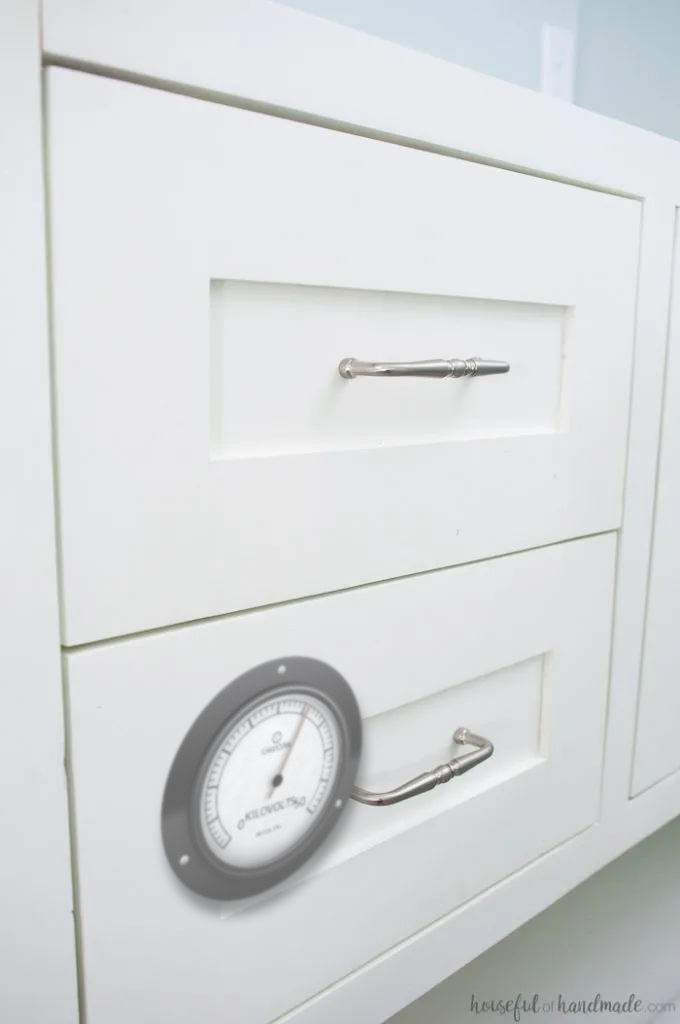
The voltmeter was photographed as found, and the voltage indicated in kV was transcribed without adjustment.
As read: 30 kV
